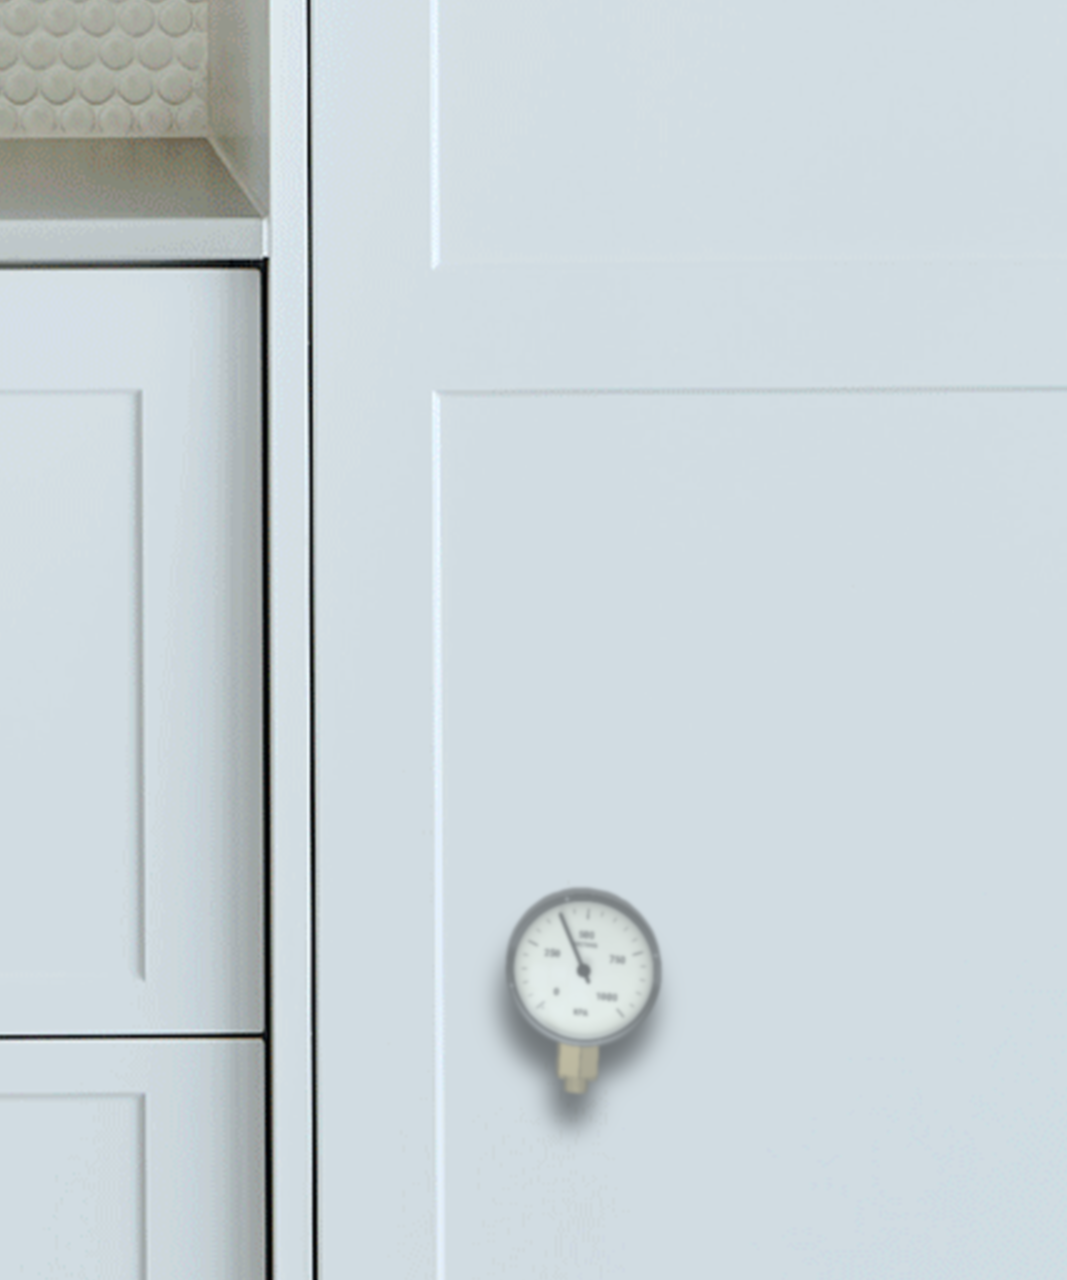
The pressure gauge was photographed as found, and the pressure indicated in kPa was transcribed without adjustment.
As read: 400 kPa
